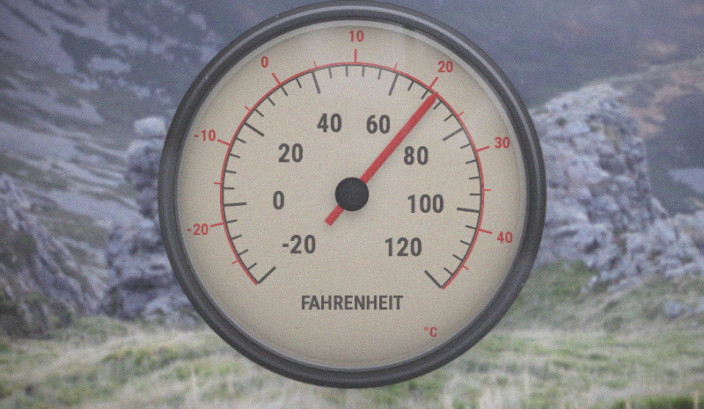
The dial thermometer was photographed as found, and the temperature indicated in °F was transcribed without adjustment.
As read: 70 °F
